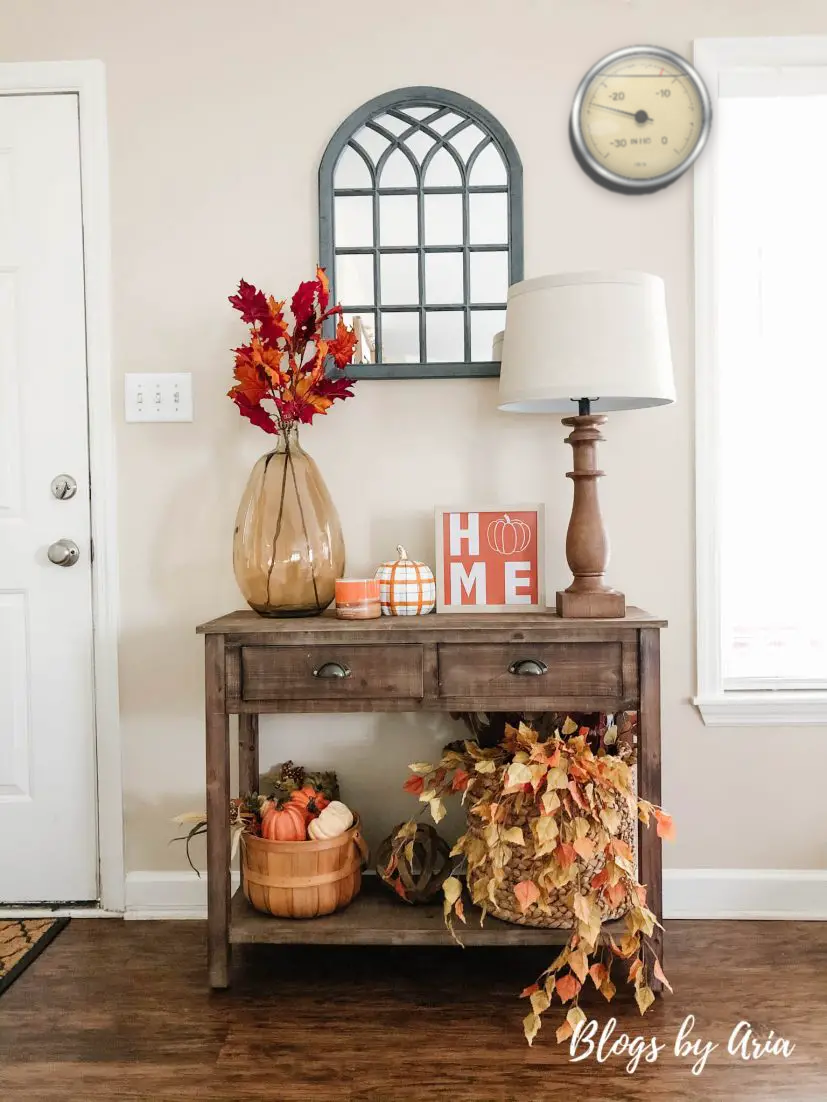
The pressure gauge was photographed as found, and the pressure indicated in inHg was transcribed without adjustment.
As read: -23 inHg
